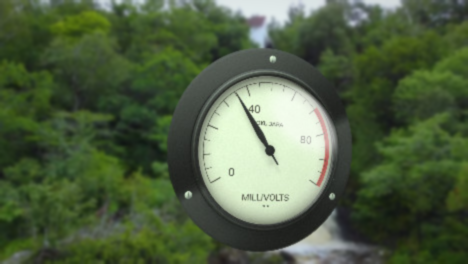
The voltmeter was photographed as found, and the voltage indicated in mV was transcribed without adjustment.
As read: 35 mV
